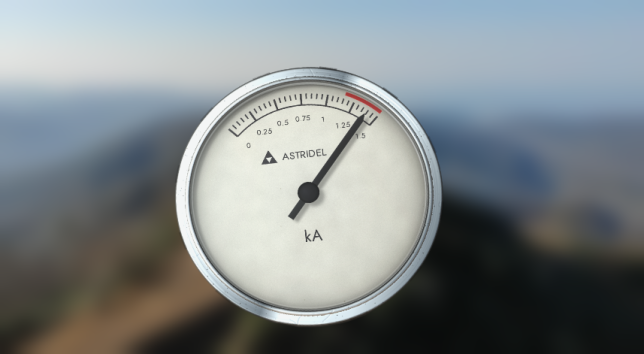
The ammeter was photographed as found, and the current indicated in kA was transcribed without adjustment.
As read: 1.4 kA
